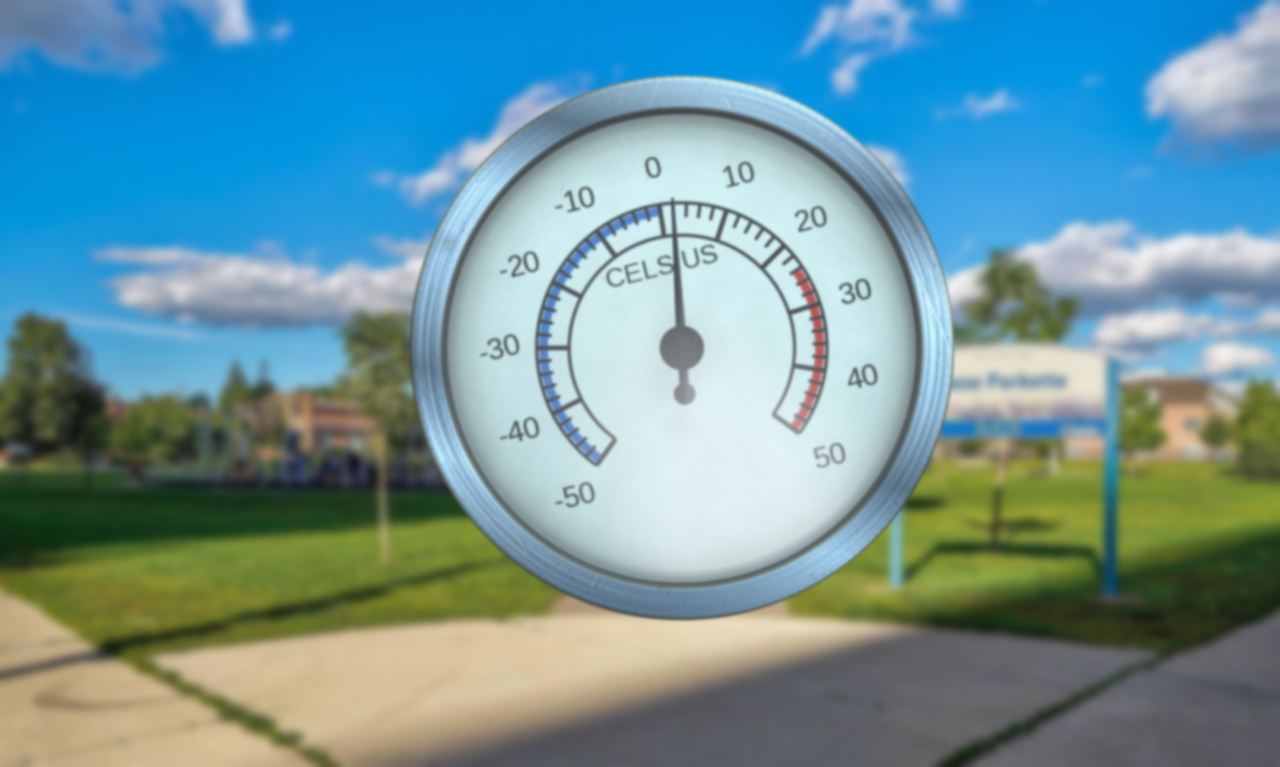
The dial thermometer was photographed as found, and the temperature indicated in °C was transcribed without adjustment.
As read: 2 °C
